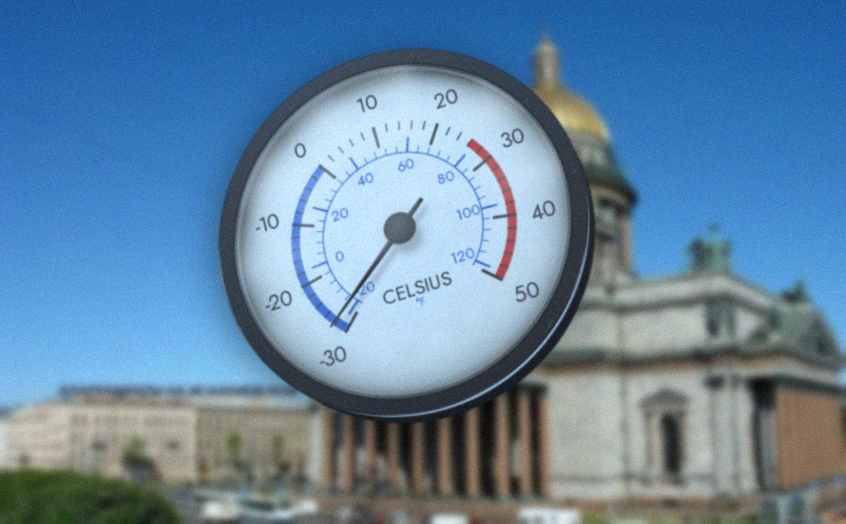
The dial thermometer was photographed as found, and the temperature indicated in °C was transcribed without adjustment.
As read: -28 °C
